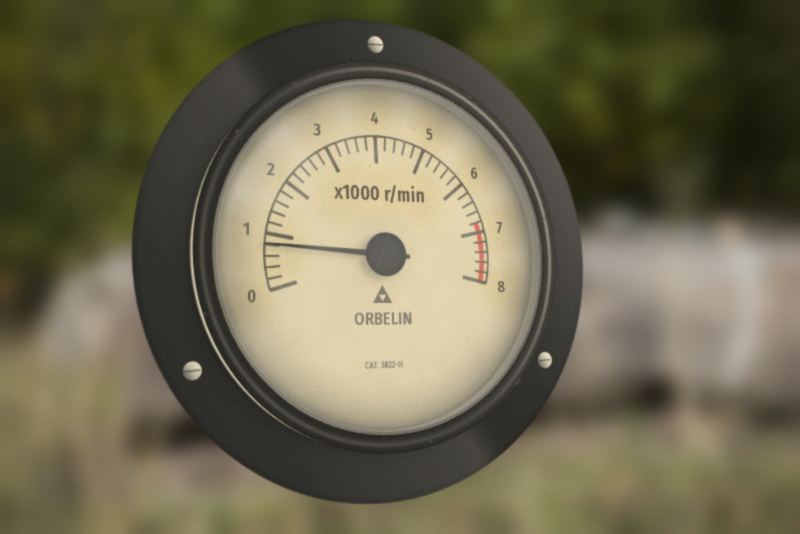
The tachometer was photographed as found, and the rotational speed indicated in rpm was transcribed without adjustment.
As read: 800 rpm
